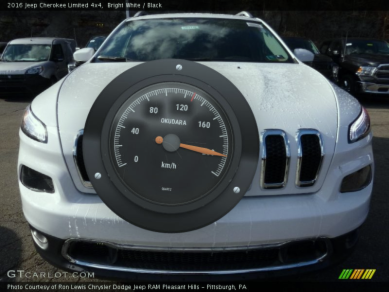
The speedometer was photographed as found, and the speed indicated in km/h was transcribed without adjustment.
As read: 200 km/h
